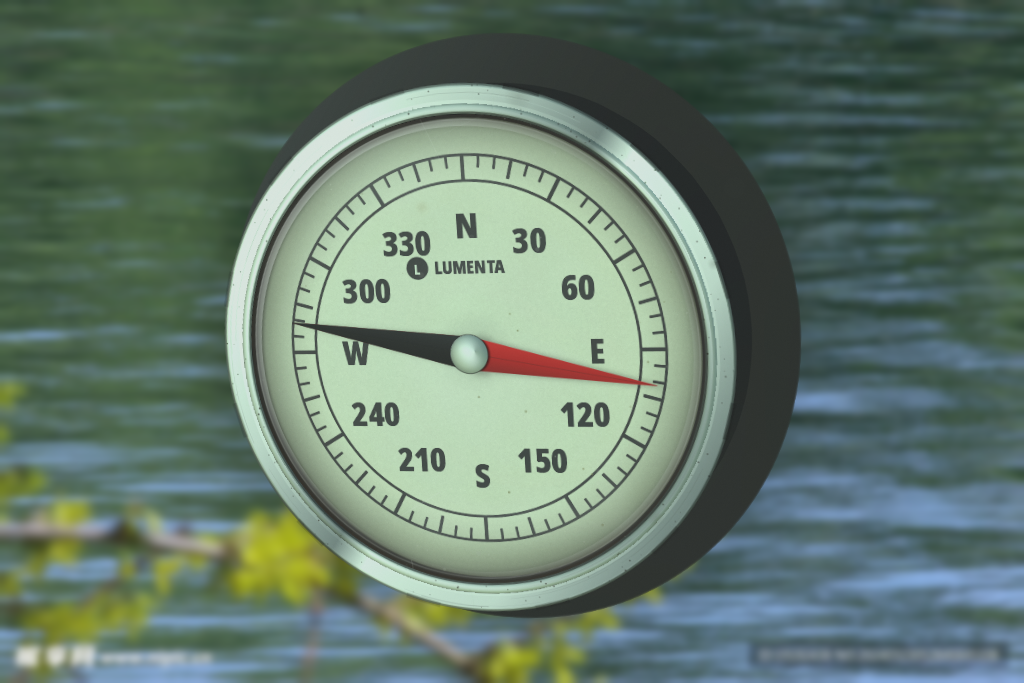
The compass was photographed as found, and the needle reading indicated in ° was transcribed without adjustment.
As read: 100 °
